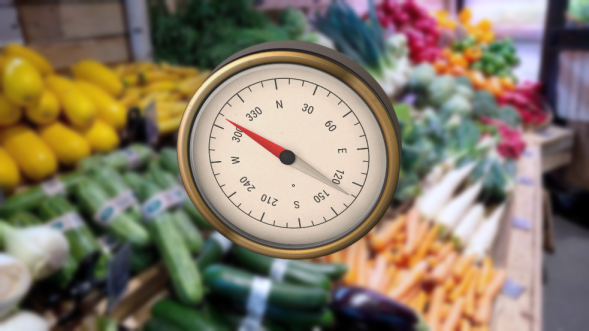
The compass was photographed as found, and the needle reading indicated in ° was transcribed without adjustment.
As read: 310 °
